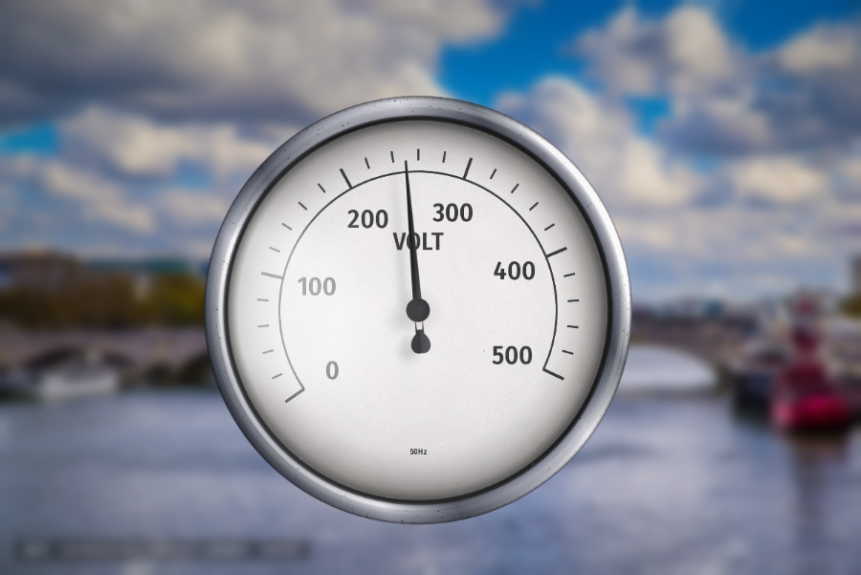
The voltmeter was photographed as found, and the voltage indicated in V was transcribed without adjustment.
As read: 250 V
